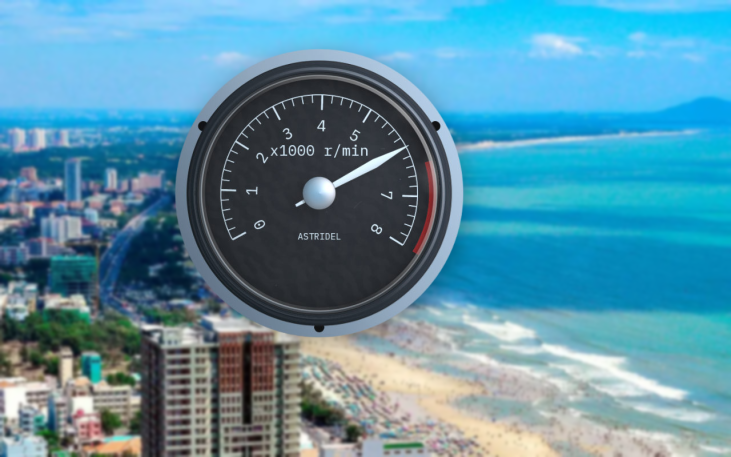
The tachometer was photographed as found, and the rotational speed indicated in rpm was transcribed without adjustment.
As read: 6000 rpm
